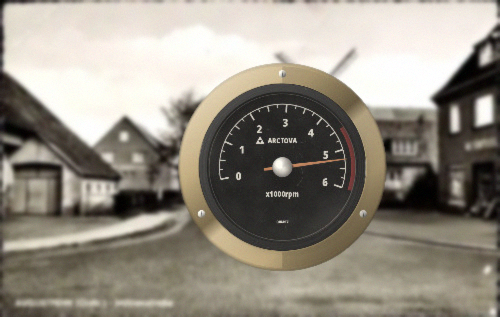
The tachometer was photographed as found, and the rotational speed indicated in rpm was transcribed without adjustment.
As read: 5250 rpm
